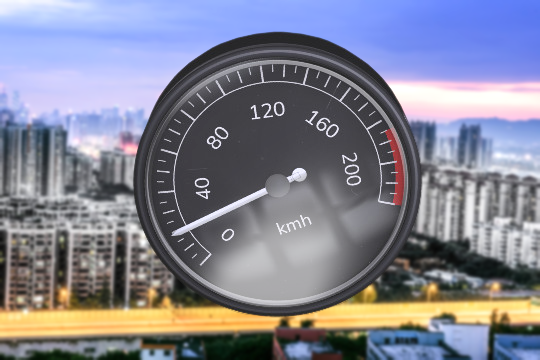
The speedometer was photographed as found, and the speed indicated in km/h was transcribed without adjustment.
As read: 20 km/h
